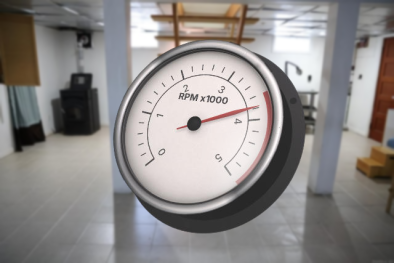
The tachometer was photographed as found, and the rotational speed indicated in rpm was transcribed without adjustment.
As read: 3800 rpm
